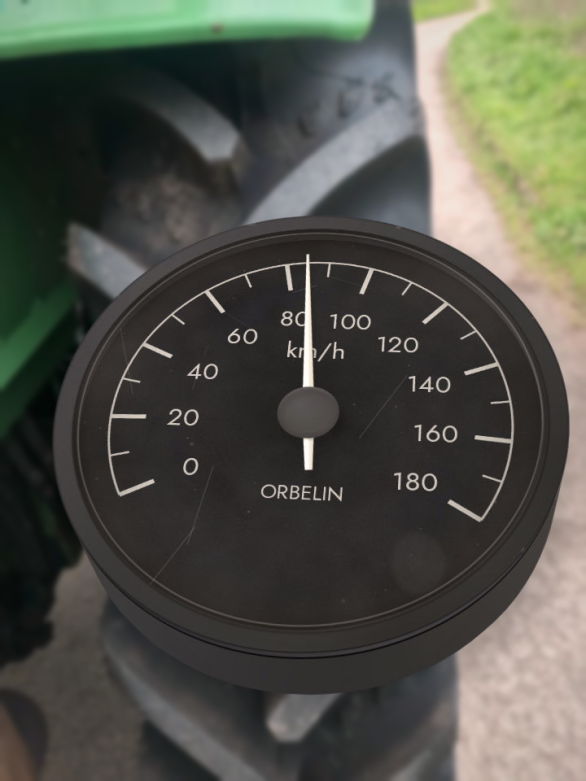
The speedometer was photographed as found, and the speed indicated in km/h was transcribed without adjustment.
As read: 85 km/h
